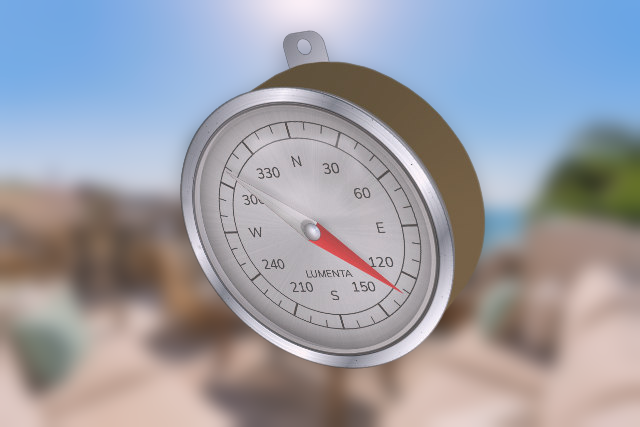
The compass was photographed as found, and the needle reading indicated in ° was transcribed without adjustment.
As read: 130 °
